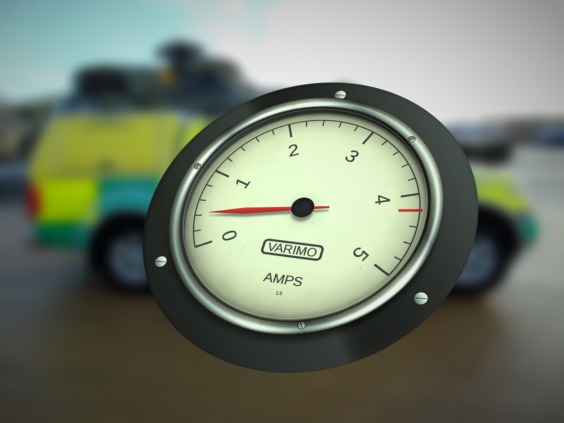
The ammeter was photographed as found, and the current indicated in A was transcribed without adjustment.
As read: 0.4 A
